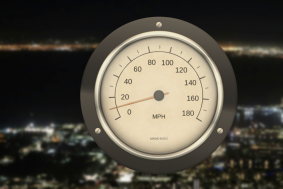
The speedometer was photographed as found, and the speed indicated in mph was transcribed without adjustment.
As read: 10 mph
